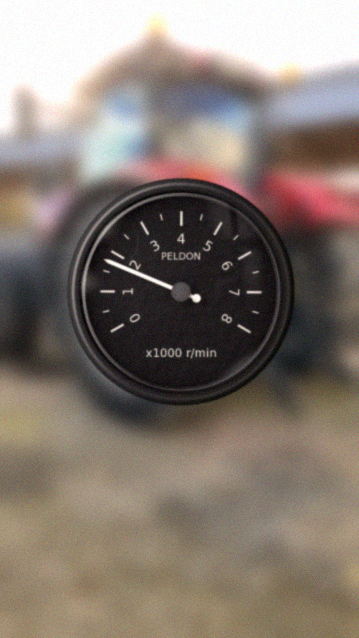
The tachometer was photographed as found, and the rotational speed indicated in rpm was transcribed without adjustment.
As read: 1750 rpm
